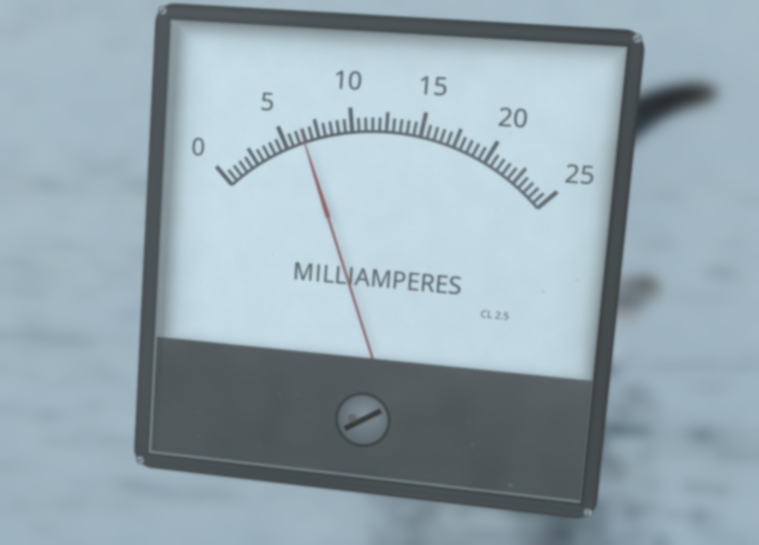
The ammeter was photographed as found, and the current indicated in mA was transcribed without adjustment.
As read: 6.5 mA
